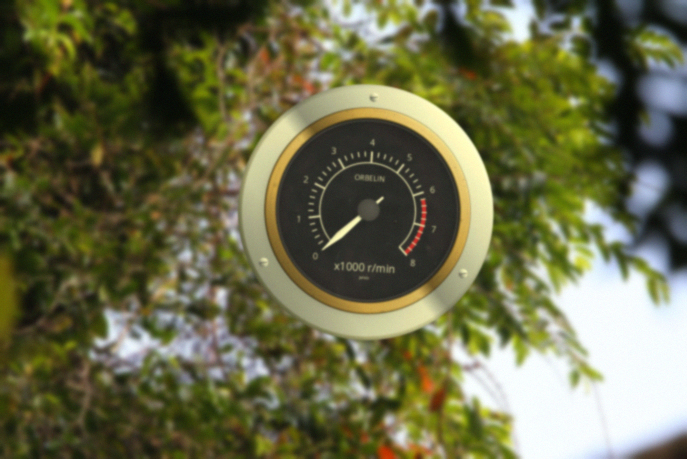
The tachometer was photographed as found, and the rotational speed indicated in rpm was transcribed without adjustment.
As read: 0 rpm
